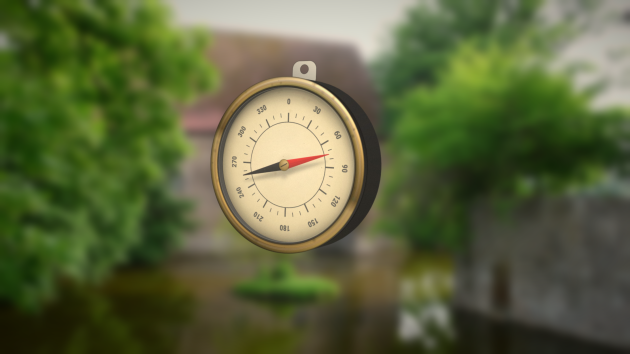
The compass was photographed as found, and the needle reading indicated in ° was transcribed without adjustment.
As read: 75 °
